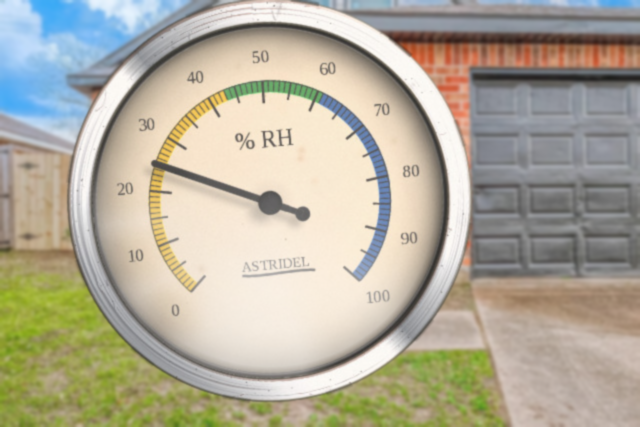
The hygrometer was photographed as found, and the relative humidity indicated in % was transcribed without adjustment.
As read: 25 %
